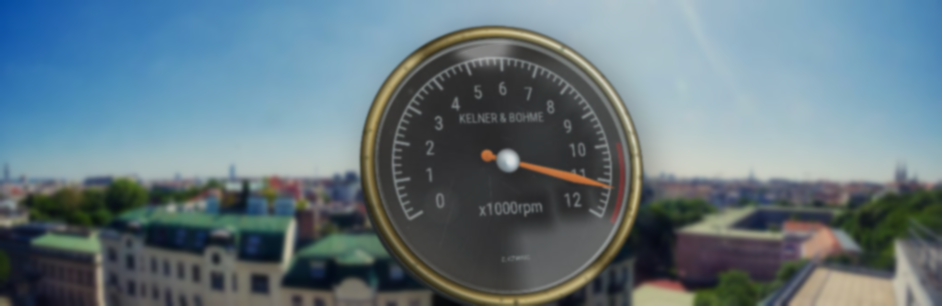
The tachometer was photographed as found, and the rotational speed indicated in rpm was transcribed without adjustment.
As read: 11200 rpm
